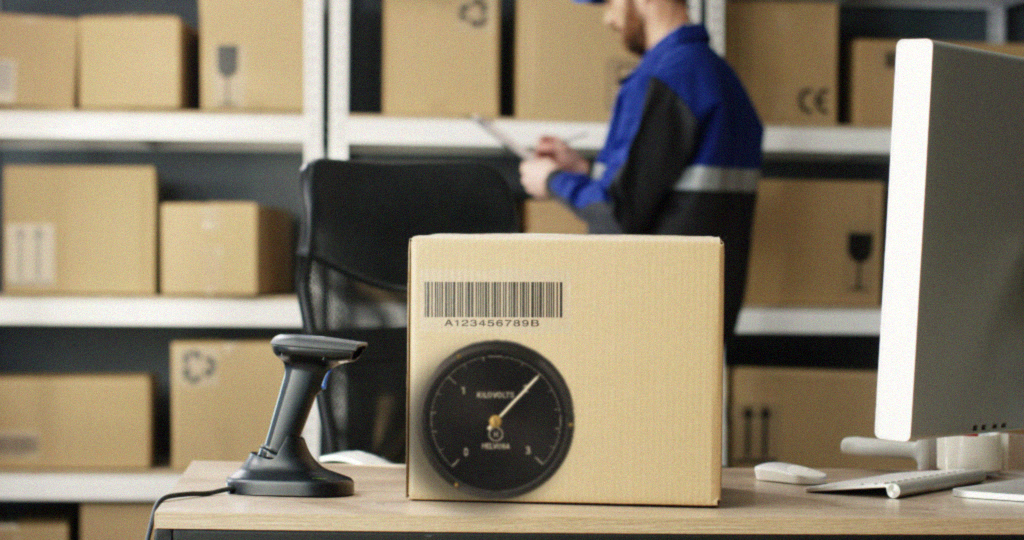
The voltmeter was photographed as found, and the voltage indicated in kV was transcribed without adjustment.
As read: 2 kV
